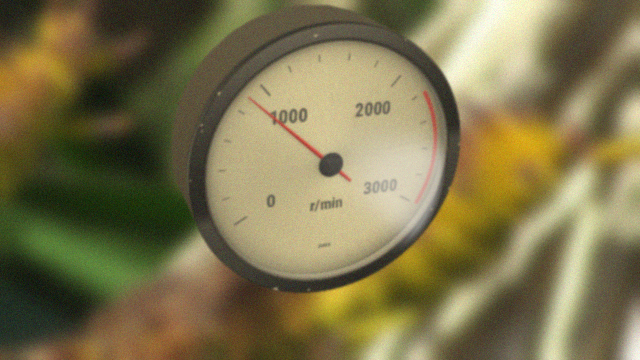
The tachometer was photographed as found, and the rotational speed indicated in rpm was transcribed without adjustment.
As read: 900 rpm
